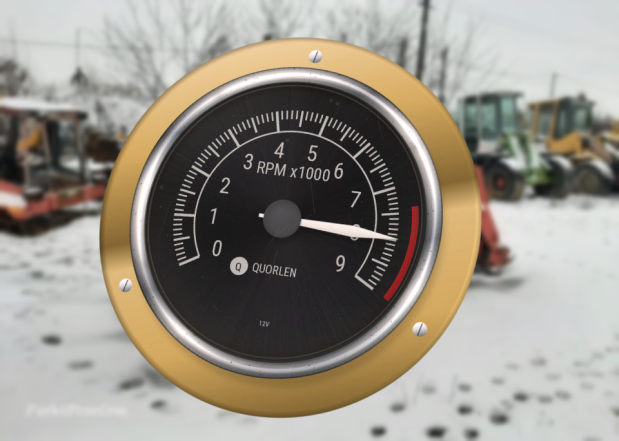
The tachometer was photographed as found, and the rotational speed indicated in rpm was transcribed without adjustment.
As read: 8000 rpm
